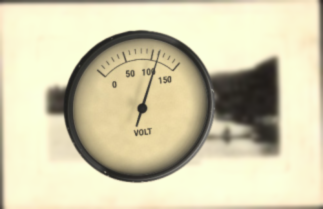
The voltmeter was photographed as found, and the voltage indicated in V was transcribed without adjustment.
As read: 110 V
